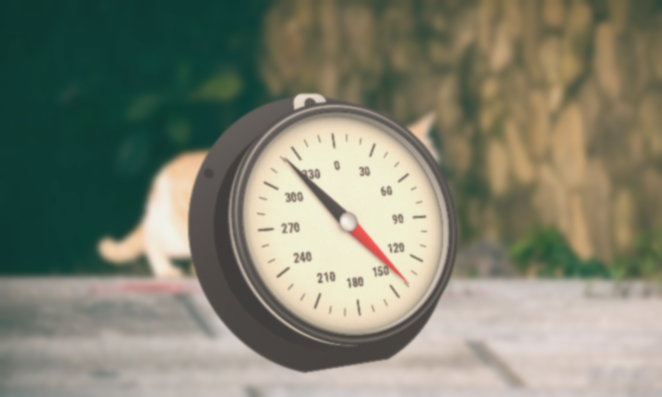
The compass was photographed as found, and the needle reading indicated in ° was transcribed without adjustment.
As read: 140 °
